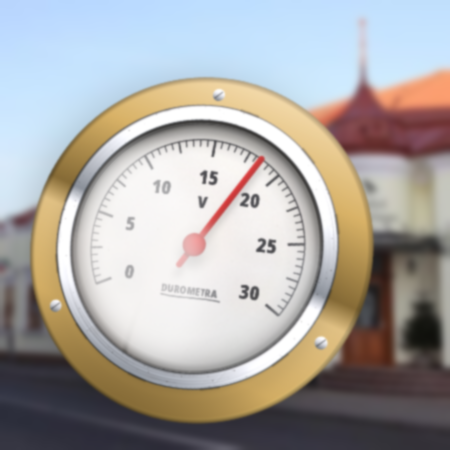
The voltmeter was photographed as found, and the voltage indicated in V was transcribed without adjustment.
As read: 18.5 V
